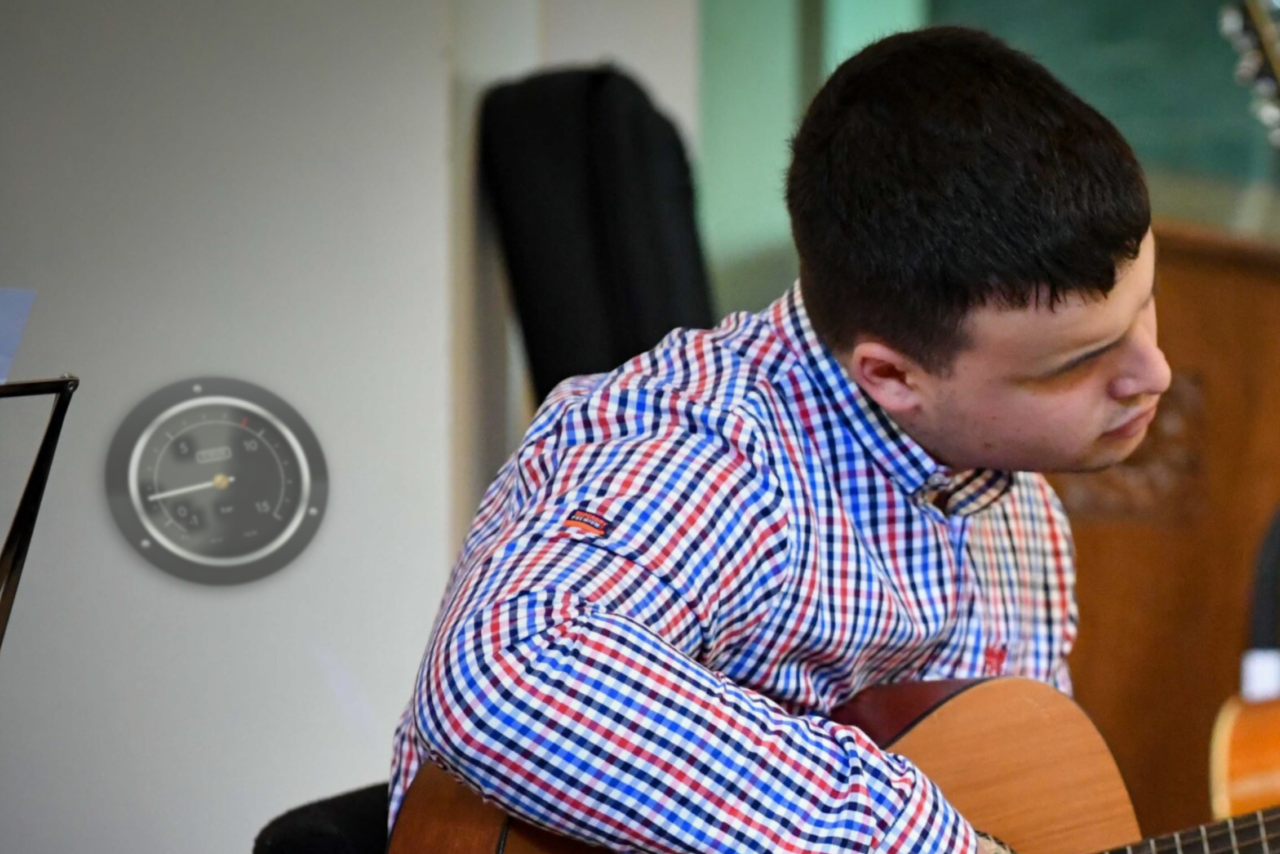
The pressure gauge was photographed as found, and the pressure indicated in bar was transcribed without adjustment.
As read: 1.5 bar
